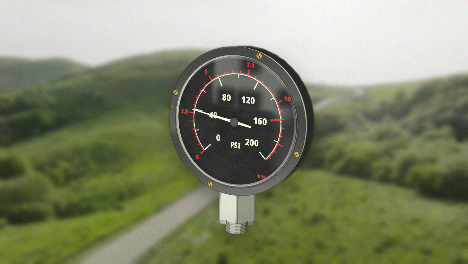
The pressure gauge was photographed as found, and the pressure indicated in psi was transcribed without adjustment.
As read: 40 psi
